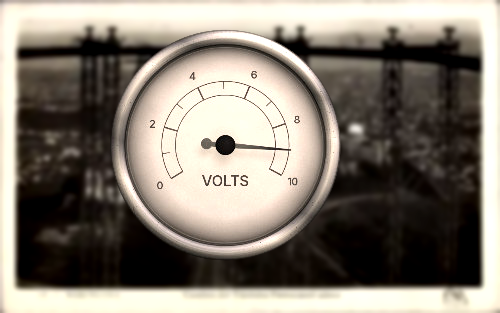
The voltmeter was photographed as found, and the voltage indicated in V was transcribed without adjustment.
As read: 9 V
